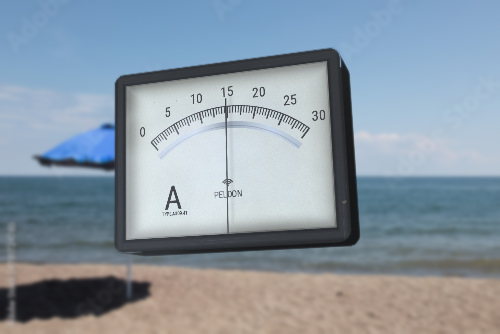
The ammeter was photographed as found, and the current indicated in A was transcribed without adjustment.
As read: 15 A
